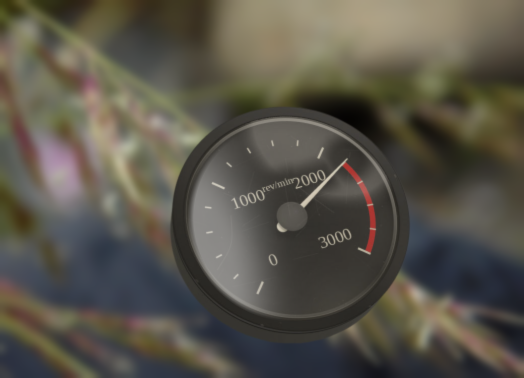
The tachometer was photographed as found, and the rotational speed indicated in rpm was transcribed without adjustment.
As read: 2200 rpm
